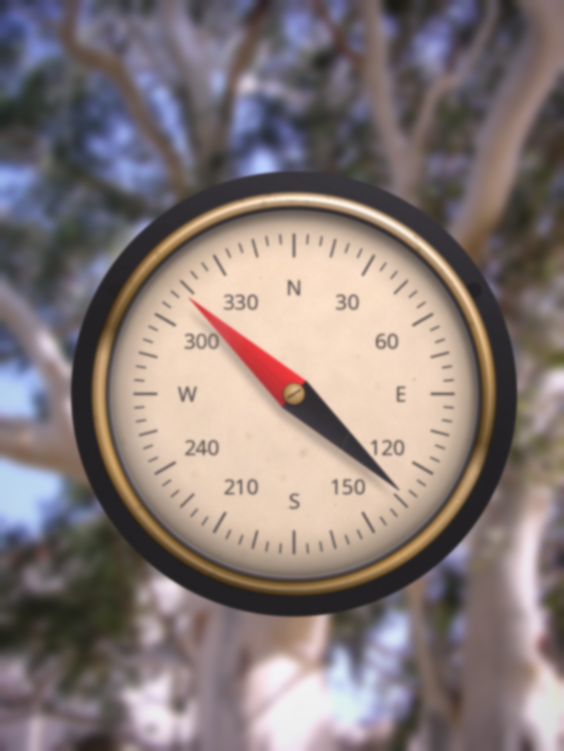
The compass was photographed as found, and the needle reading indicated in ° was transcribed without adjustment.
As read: 312.5 °
